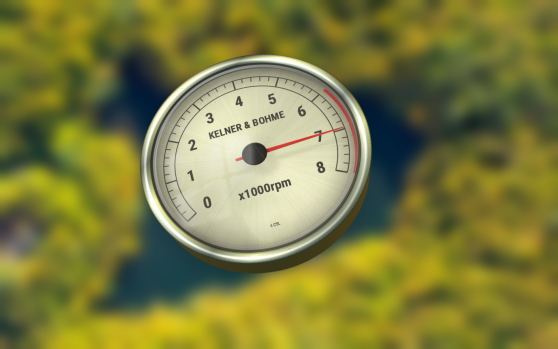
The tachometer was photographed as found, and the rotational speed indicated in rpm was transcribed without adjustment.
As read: 7000 rpm
